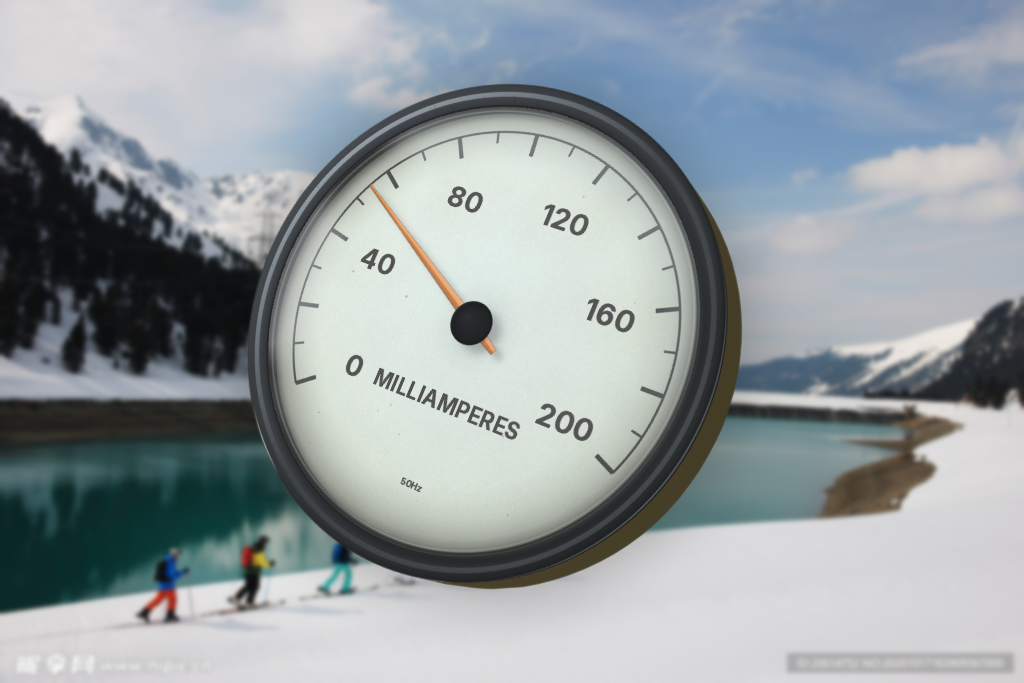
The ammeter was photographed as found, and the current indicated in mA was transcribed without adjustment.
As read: 55 mA
